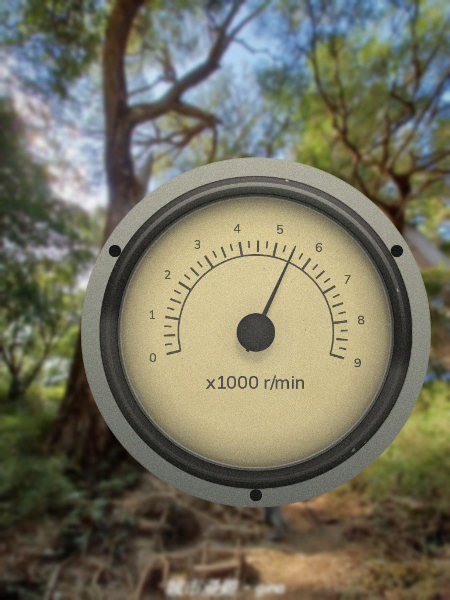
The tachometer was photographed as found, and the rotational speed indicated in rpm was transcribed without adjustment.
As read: 5500 rpm
